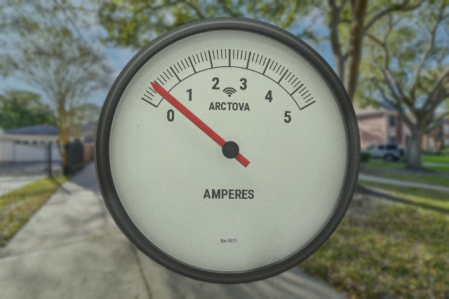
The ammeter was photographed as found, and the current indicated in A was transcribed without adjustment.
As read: 0.4 A
